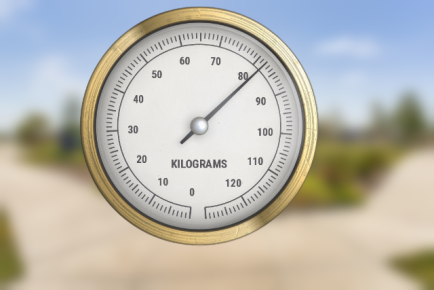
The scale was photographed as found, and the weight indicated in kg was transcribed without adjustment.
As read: 82 kg
